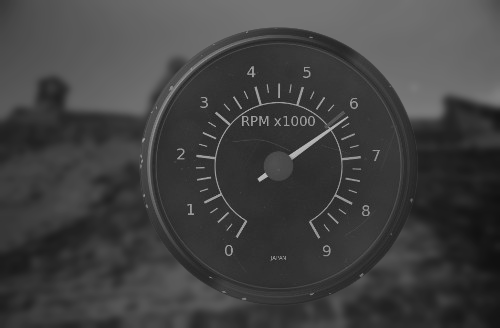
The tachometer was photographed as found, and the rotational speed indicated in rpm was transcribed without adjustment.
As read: 6125 rpm
